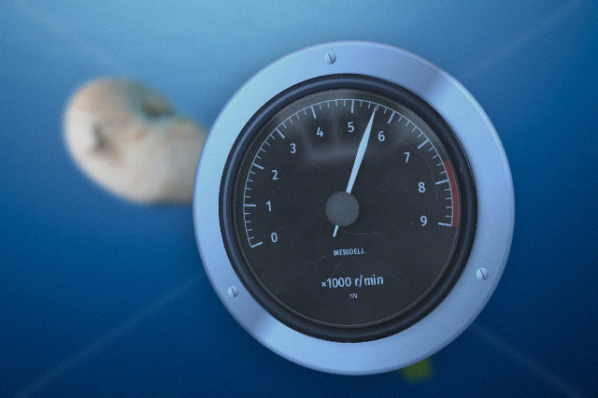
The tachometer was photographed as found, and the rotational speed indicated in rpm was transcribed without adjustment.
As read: 5600 rpm
